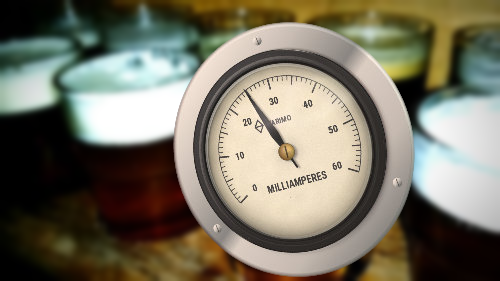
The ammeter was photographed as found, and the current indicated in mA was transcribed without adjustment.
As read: 25 mA
